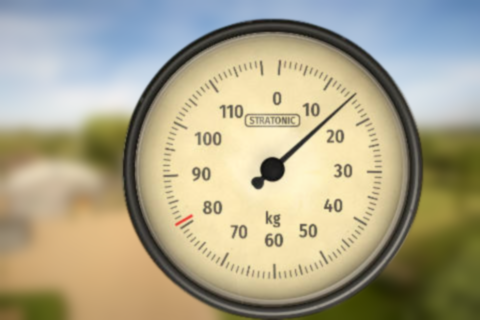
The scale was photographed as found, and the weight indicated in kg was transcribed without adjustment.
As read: 15 kg
